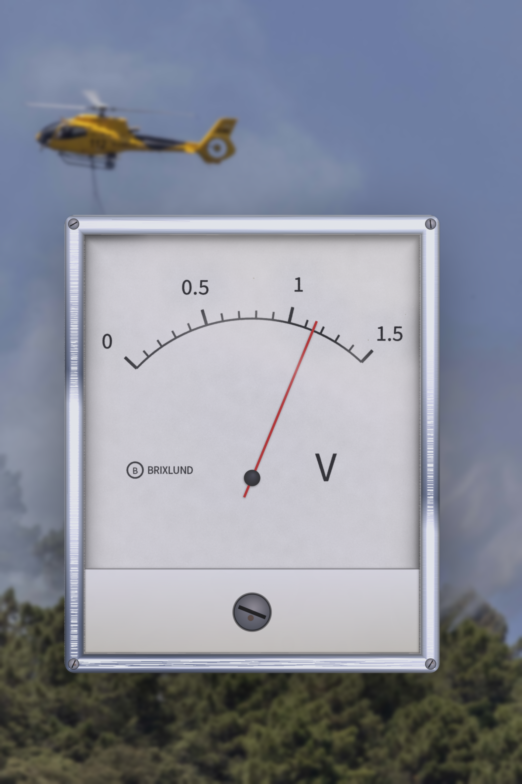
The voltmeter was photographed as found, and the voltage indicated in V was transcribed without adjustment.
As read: 1.15 V
